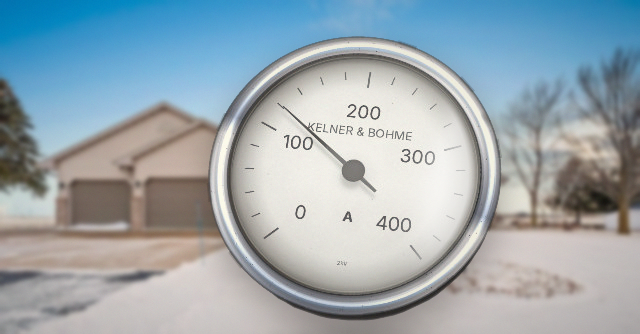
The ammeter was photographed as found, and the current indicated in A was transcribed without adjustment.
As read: 120 A
